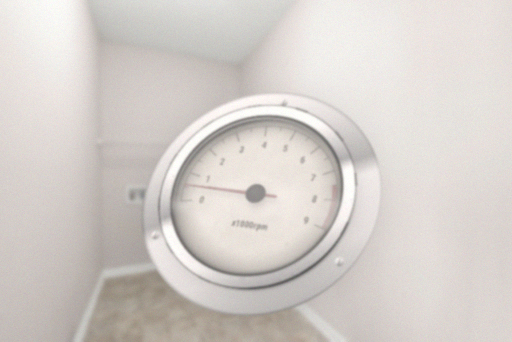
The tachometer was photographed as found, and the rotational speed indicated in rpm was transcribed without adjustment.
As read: 500 rpm
